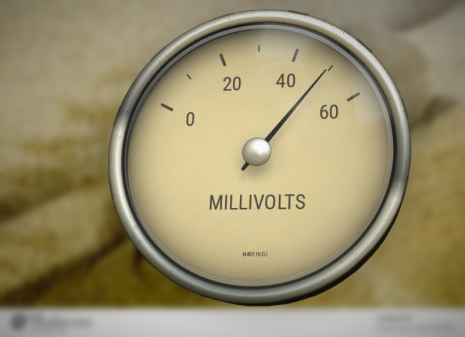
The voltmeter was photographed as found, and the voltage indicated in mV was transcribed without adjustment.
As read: 50 mV
